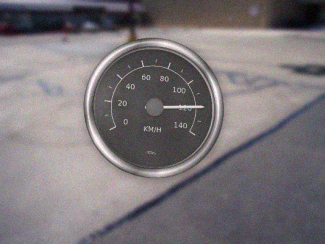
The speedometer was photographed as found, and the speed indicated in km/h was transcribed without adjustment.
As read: 120 km/h
